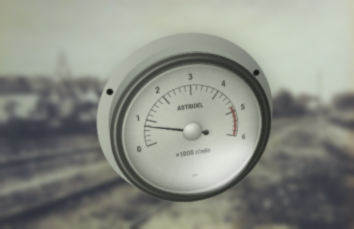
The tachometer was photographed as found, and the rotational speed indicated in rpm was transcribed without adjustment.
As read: 800 rpm
